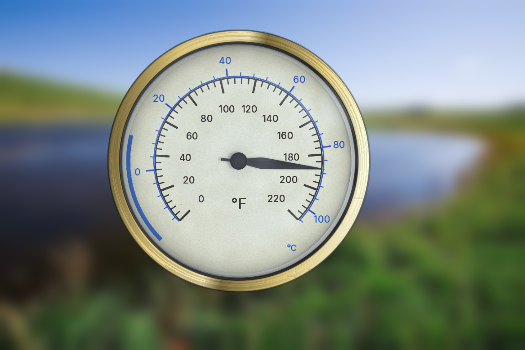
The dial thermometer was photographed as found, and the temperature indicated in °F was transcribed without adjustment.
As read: 188 °F
